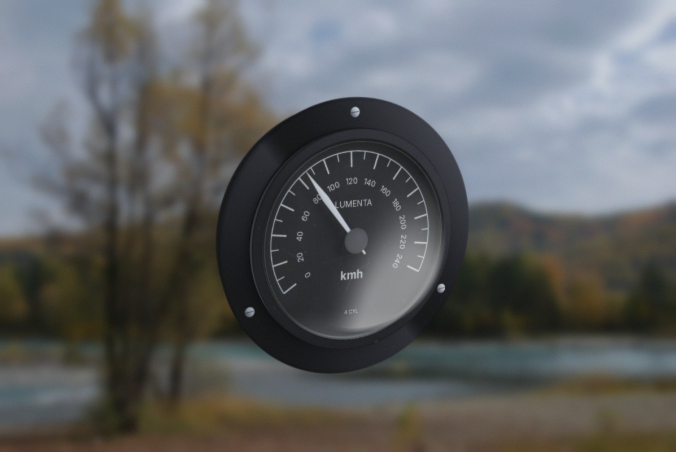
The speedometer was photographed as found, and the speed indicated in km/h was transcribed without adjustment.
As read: 85 km/h
